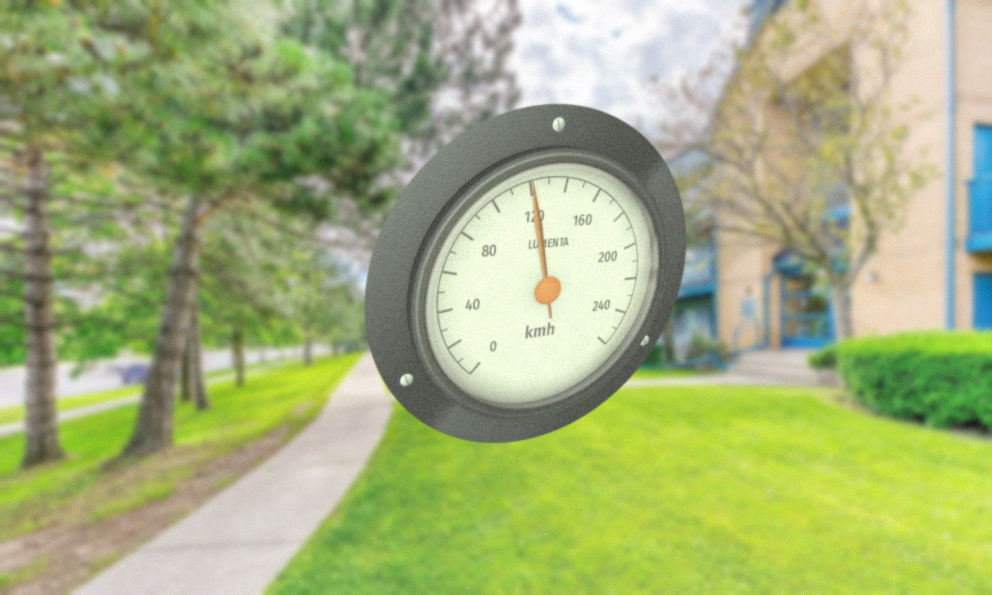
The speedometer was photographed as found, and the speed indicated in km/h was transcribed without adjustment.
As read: 120 km/h
